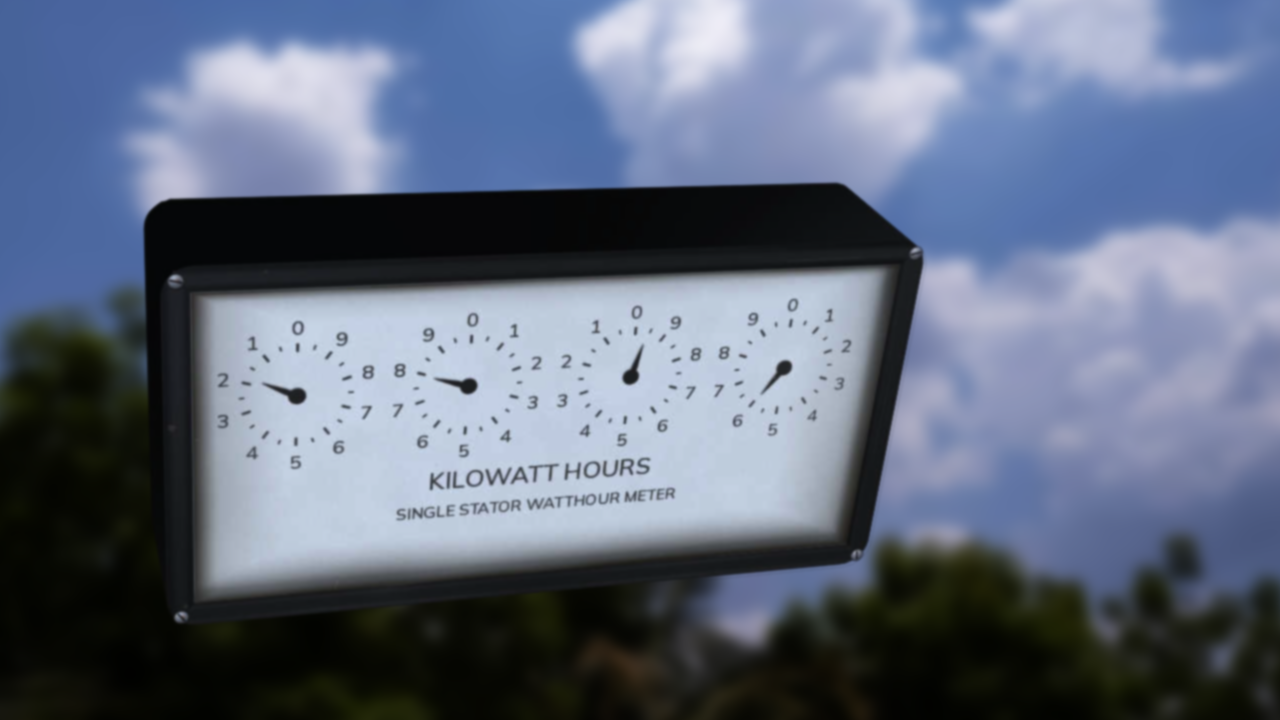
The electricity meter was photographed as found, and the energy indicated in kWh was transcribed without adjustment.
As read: 1796 kWh
